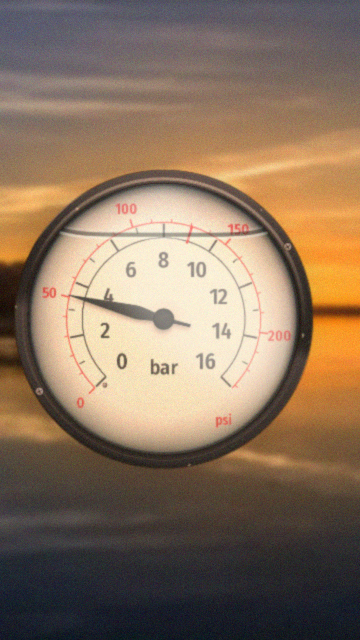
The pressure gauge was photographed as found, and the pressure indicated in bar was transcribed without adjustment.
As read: 3.5 bar
